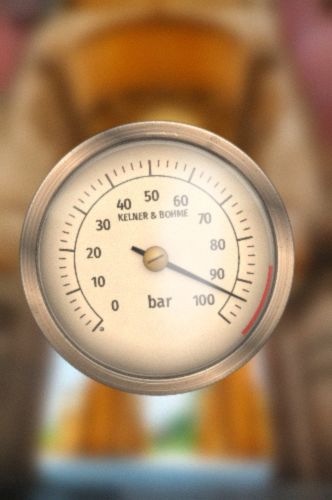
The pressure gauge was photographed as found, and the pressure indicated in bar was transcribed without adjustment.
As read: 94 bar
